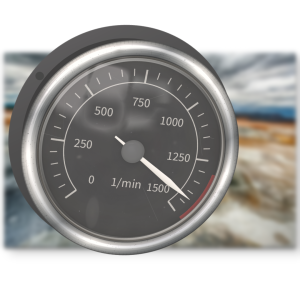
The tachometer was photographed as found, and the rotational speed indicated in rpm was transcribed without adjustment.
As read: 1425 rpm
